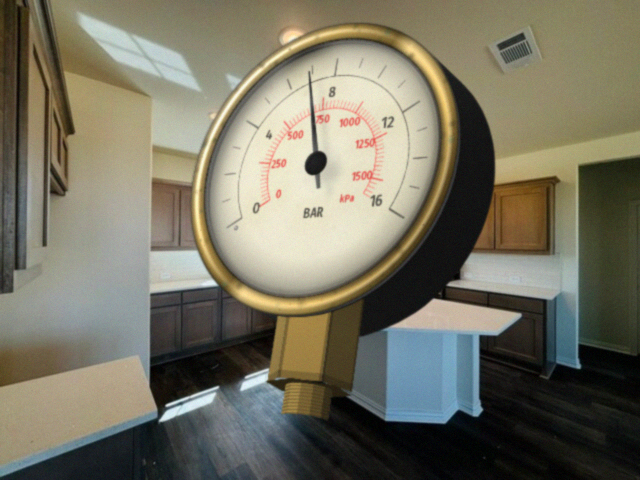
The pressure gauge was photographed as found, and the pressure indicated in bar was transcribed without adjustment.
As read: 7 bar
